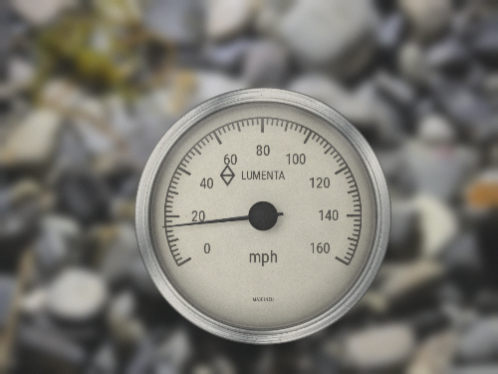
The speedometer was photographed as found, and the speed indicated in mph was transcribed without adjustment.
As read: 16 mph
